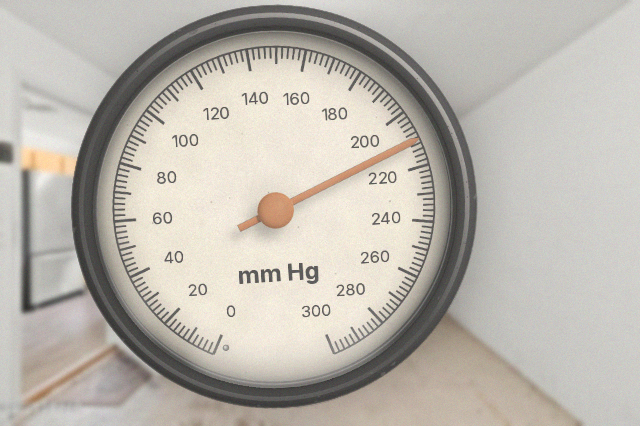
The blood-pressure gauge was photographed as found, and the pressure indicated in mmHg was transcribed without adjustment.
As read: 210 mmHg
